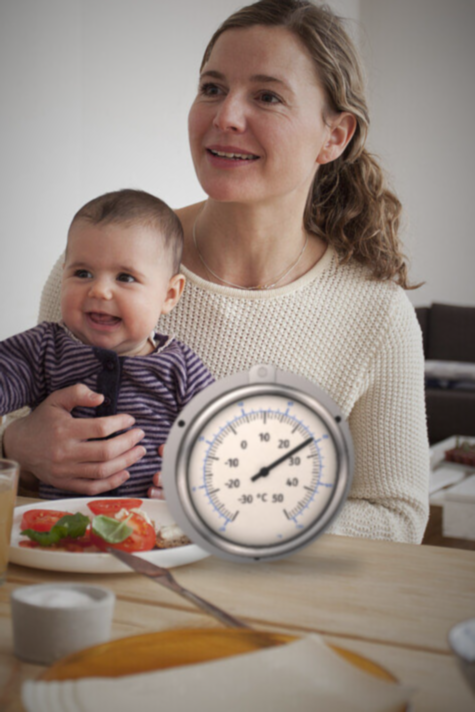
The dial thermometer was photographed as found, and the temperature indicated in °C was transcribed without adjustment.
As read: 25 °C
